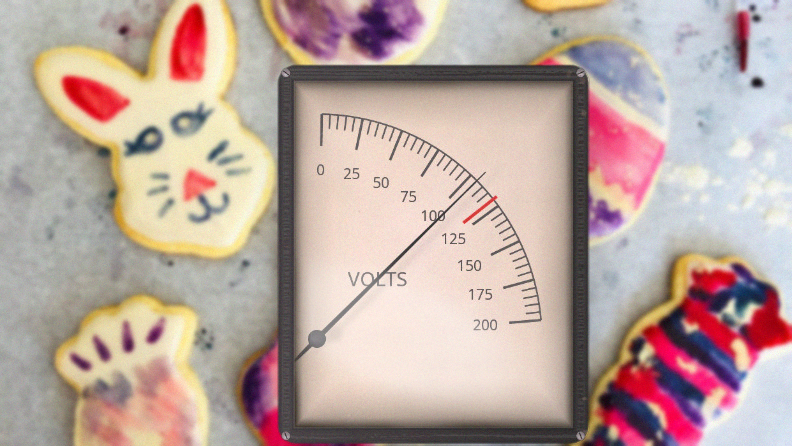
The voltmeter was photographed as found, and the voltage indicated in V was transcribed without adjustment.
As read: 105 V
